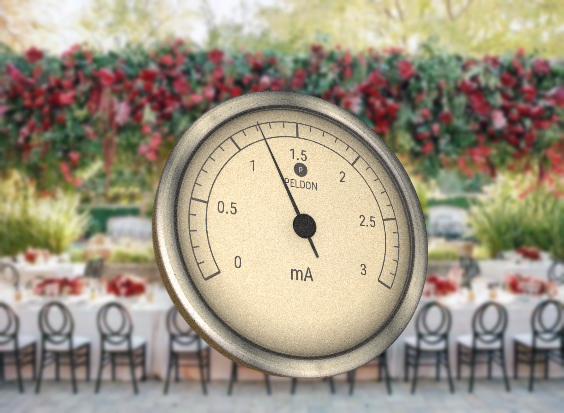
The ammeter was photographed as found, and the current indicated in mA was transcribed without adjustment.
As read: 1.2 mA
